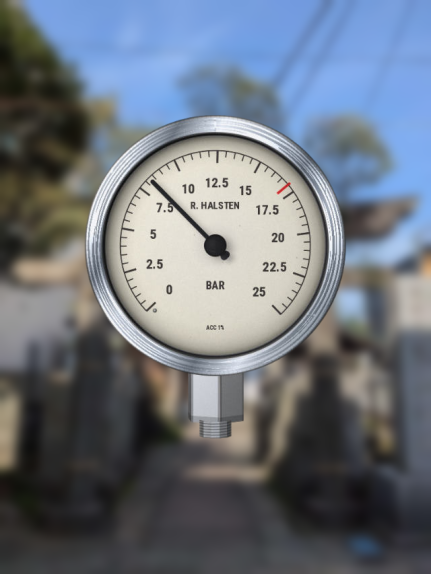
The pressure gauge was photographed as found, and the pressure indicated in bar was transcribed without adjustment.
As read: 8.25 bar
